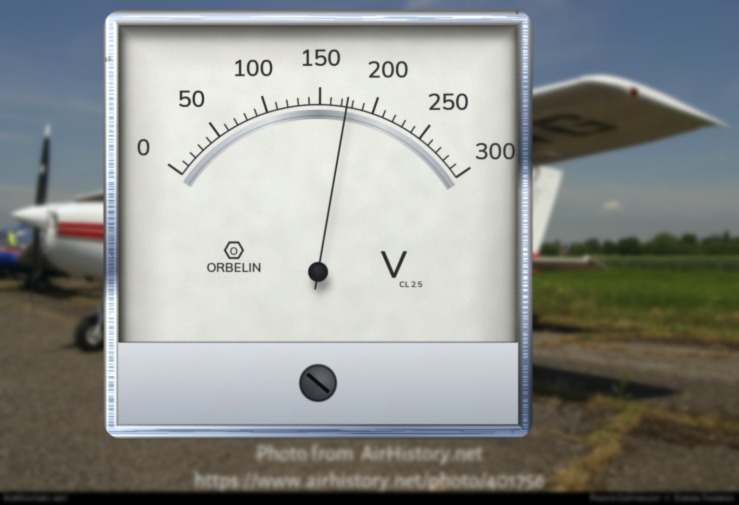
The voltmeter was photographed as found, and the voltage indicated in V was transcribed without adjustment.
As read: 175 V
